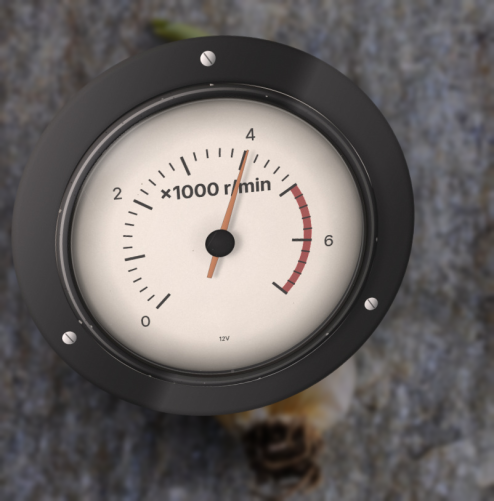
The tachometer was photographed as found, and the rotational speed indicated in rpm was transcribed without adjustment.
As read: 4000 rpm
